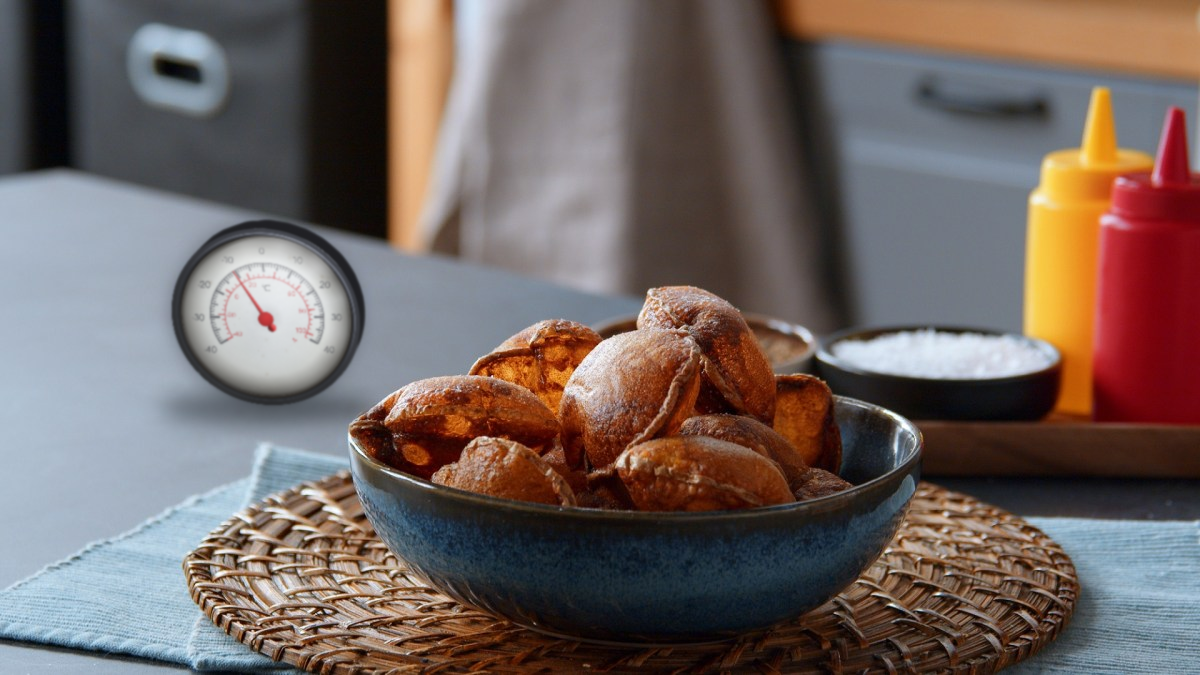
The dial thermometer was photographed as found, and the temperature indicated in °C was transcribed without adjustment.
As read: -10 °C
